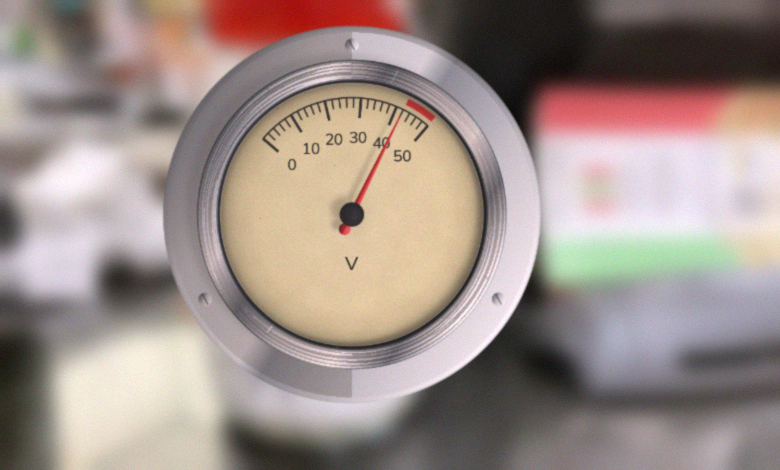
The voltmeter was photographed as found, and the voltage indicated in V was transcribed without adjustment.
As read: 42 V
